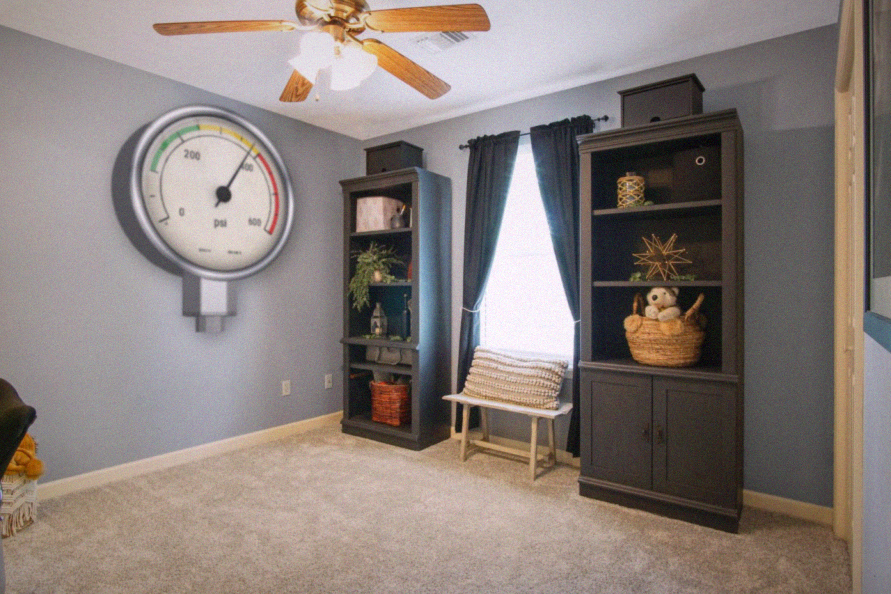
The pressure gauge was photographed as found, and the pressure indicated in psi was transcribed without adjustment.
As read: 375 psi
